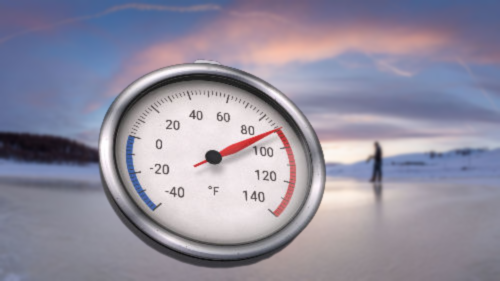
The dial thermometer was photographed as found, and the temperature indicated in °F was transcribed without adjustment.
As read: 90 °F
